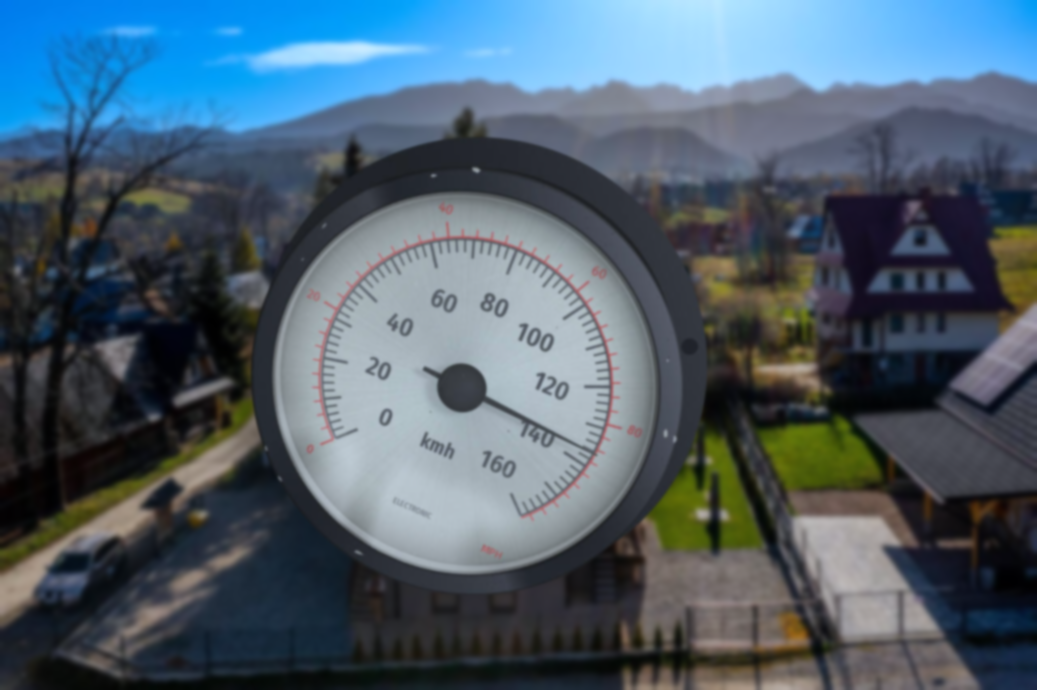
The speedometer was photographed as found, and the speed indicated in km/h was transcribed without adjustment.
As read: 136 km/h
